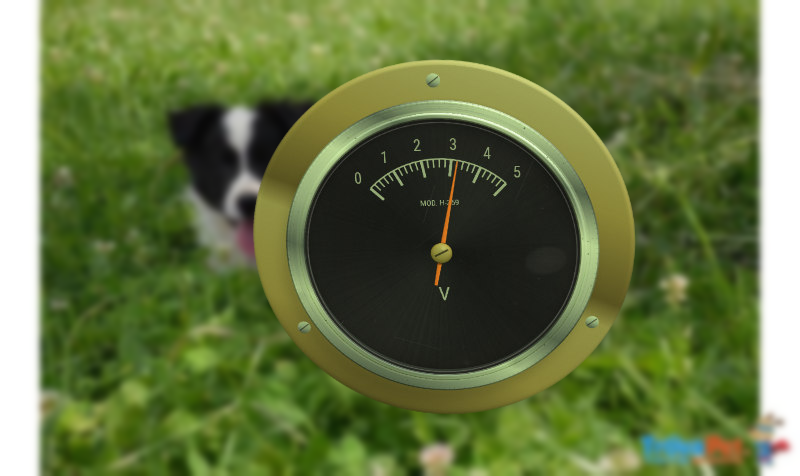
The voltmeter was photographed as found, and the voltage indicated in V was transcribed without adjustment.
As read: 3.2 V
